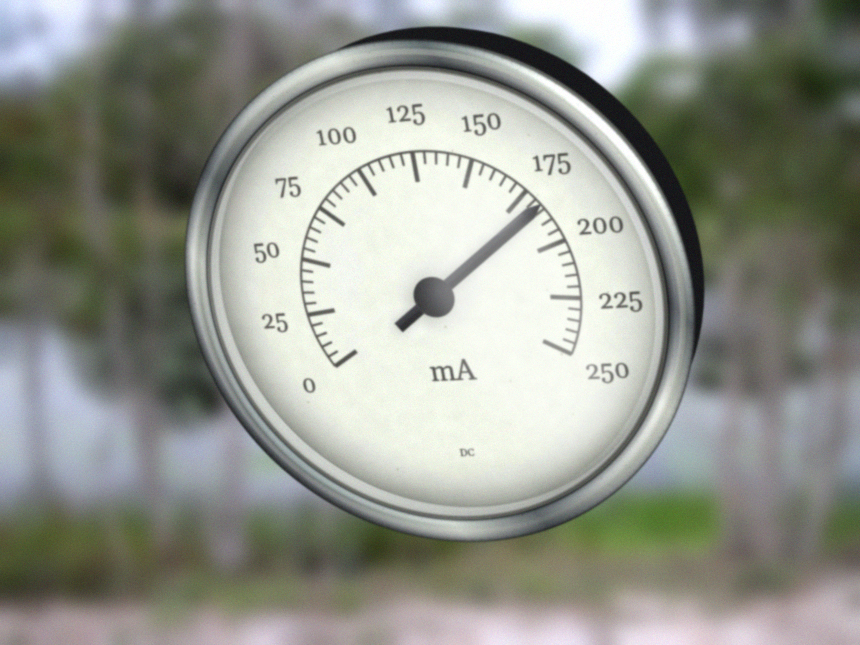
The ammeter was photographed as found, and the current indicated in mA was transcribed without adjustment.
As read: 182.5 mA
